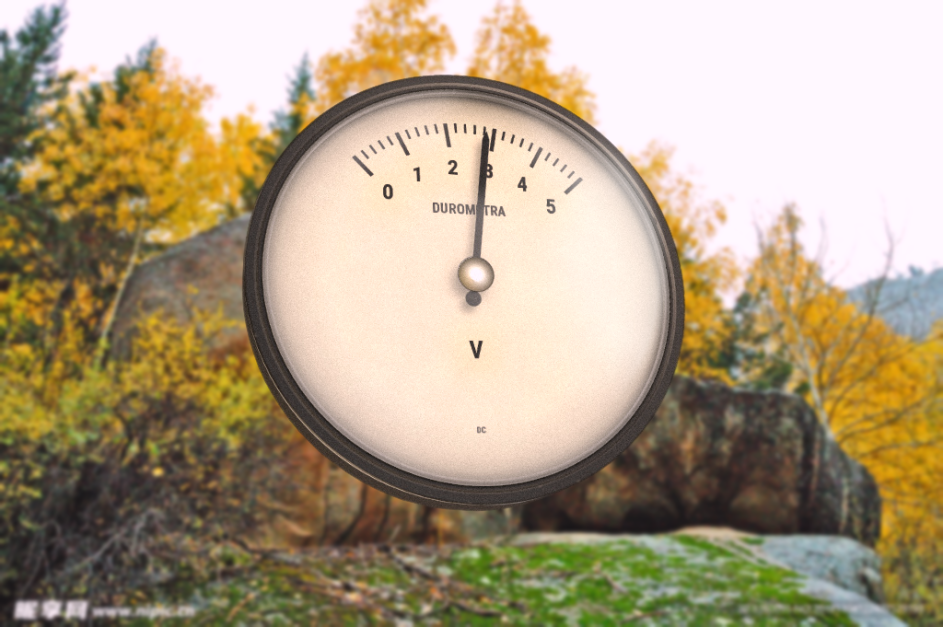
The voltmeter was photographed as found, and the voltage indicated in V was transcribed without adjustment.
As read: 2.8 V
